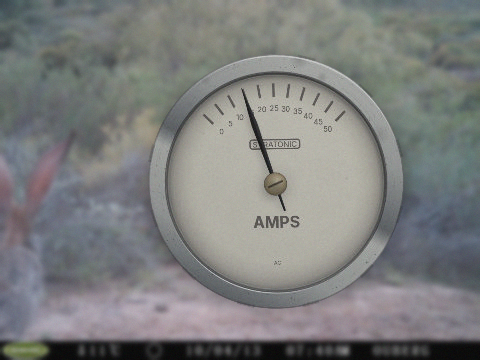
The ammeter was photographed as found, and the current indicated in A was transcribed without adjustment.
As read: 15 A
